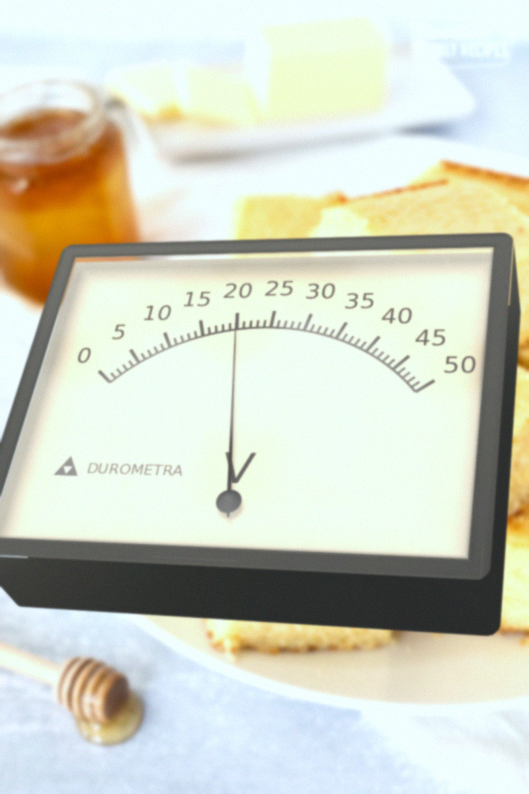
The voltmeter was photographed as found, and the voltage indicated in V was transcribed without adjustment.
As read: 20 V
